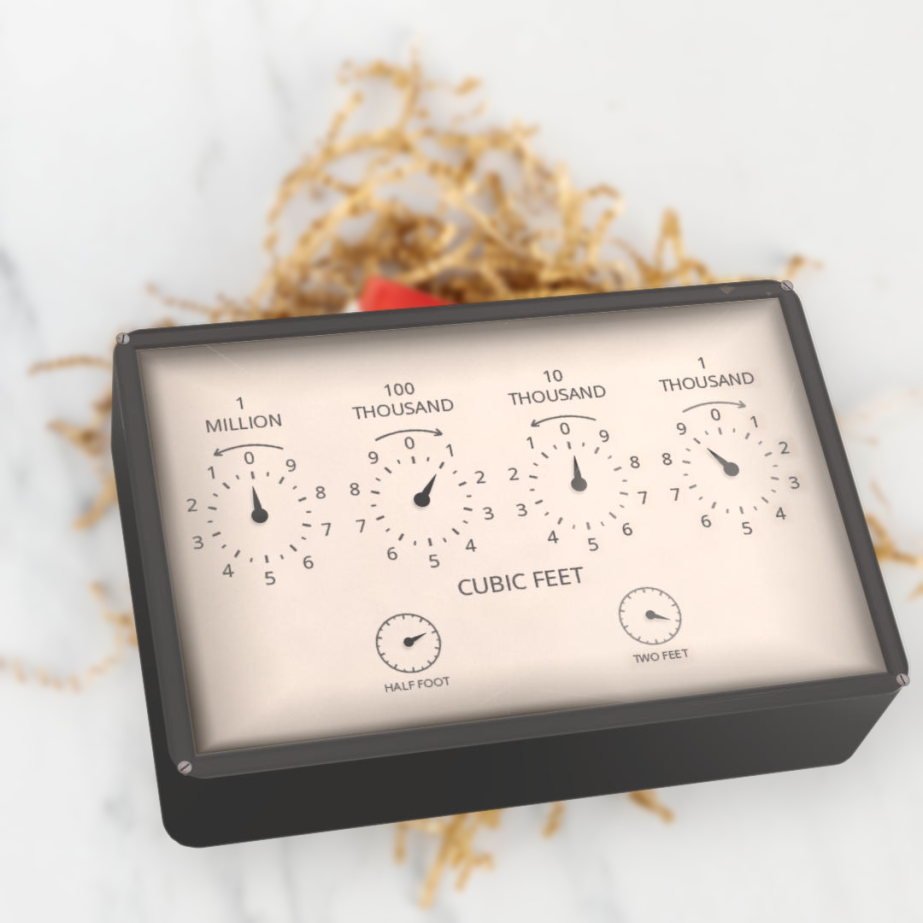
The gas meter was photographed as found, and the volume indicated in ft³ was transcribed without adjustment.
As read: 9900 ft³
